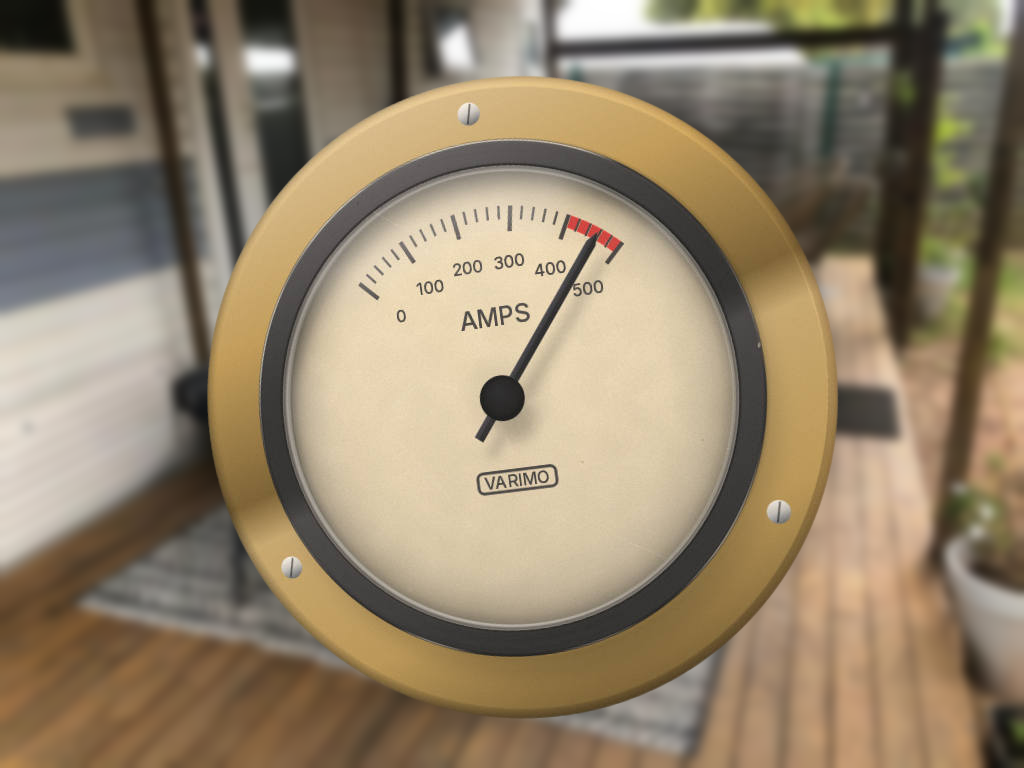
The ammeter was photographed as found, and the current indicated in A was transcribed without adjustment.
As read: 460 A
